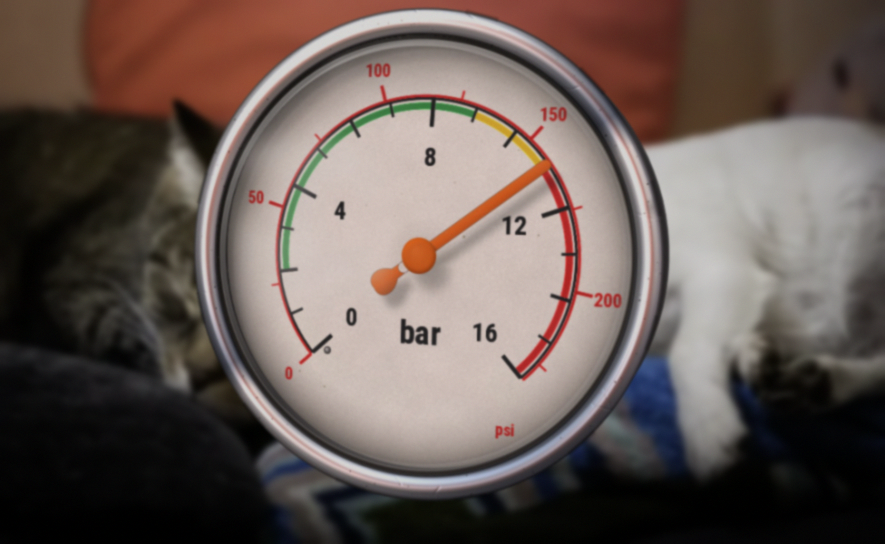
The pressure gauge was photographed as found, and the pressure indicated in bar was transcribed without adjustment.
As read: 11 bar
